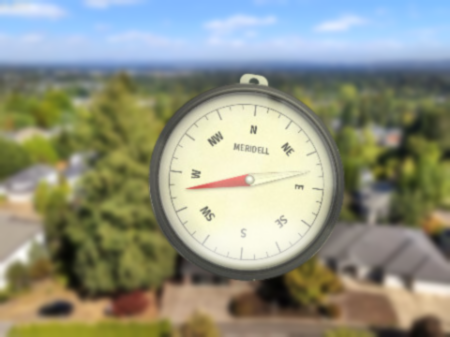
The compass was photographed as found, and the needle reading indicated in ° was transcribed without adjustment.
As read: 255 °
